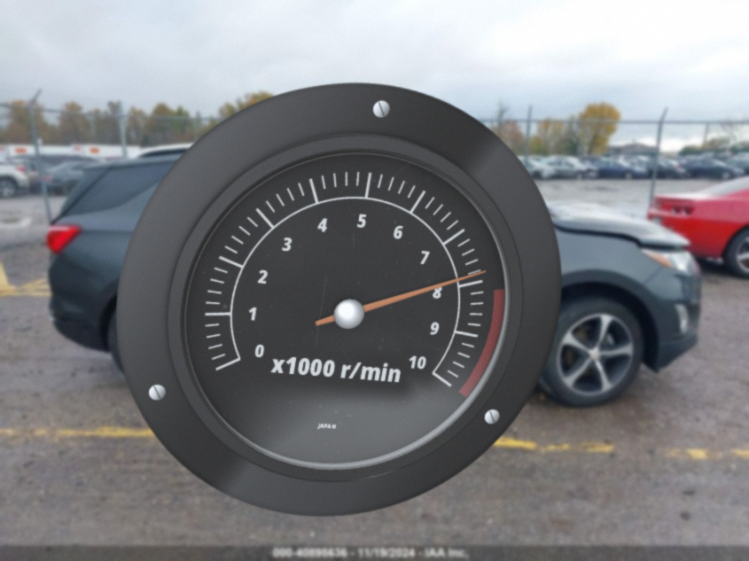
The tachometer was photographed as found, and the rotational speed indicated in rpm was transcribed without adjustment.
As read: 7800 rpm
